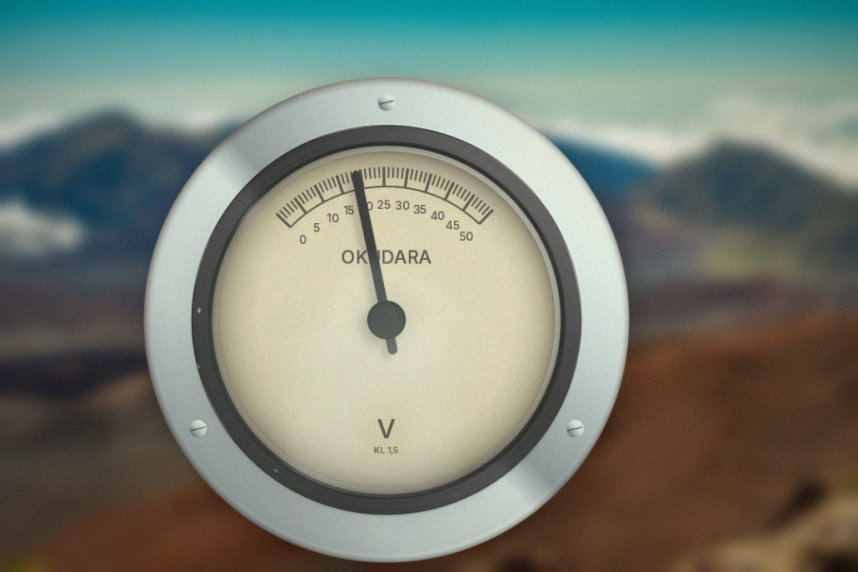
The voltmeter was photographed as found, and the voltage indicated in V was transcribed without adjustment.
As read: 19 V
